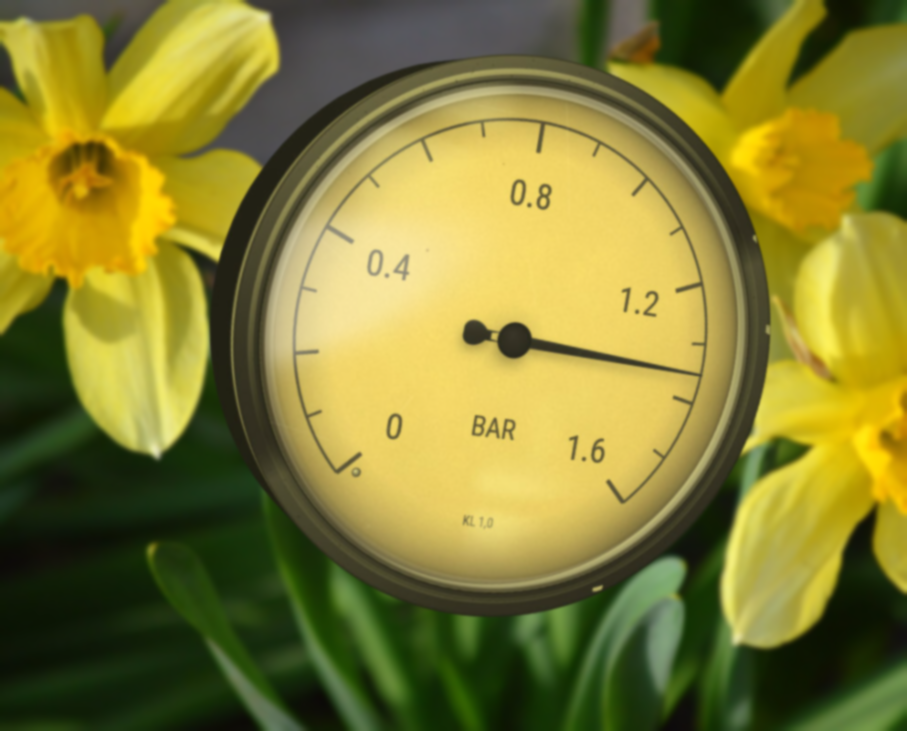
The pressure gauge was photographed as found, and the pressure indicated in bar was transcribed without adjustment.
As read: 1.35 bar
